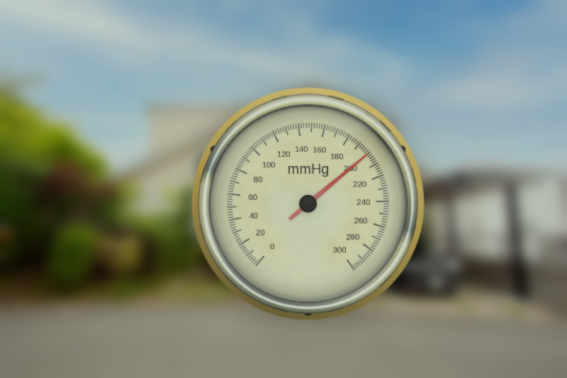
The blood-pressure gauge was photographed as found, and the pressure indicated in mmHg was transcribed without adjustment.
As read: 200 mmHg
